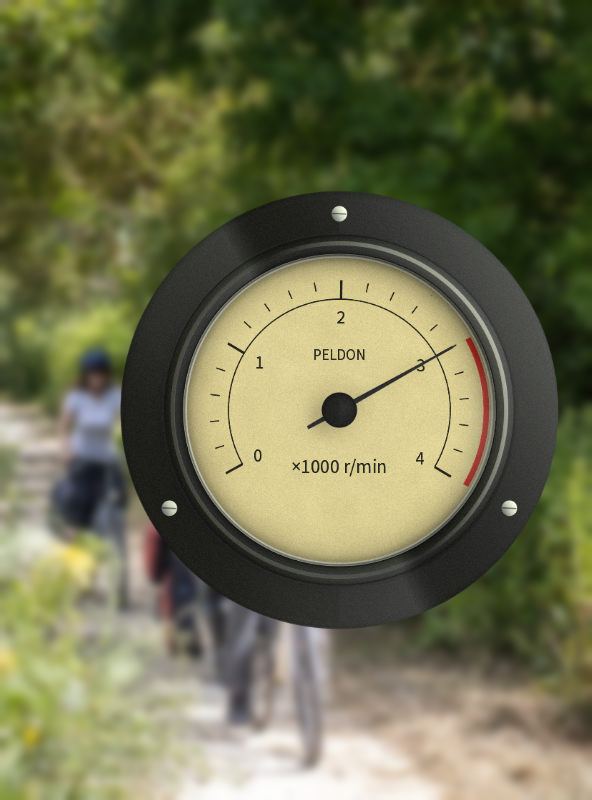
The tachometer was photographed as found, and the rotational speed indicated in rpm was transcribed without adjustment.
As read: 3000 rpm
